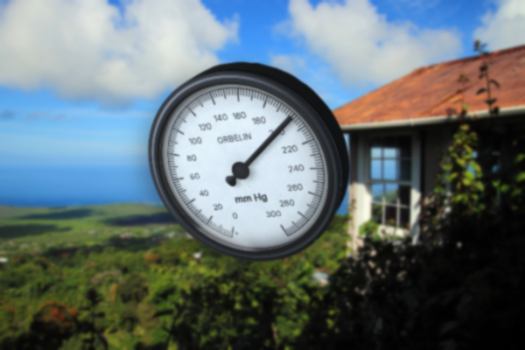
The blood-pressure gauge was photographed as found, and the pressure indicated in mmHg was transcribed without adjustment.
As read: 200 mmHg
